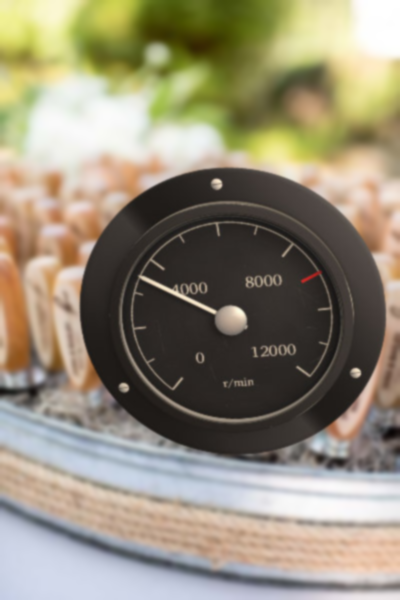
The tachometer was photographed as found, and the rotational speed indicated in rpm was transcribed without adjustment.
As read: 3500 rpm
